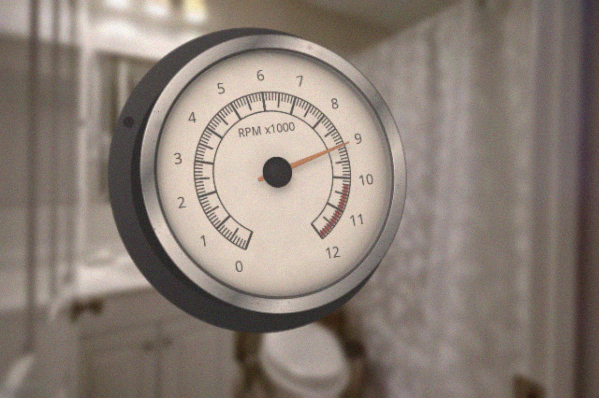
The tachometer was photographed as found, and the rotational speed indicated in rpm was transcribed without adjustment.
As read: 9000 rpm
